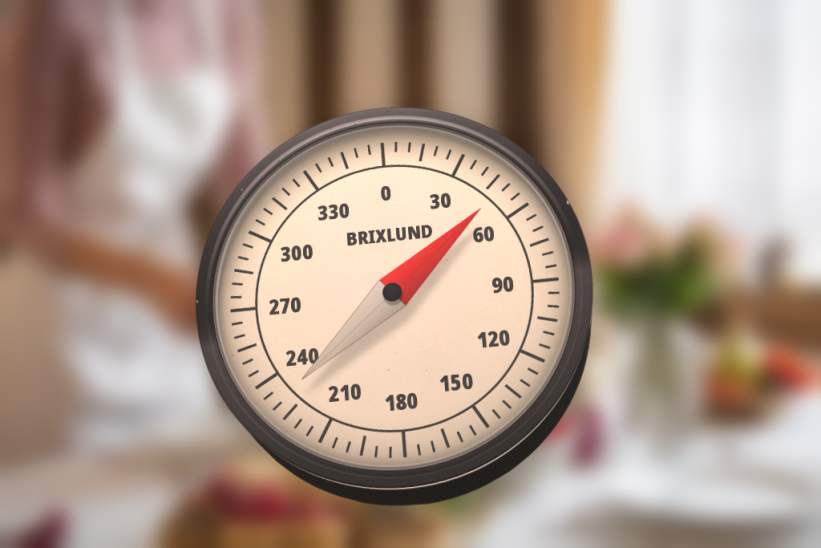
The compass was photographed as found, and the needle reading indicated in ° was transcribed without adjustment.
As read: 50 °
